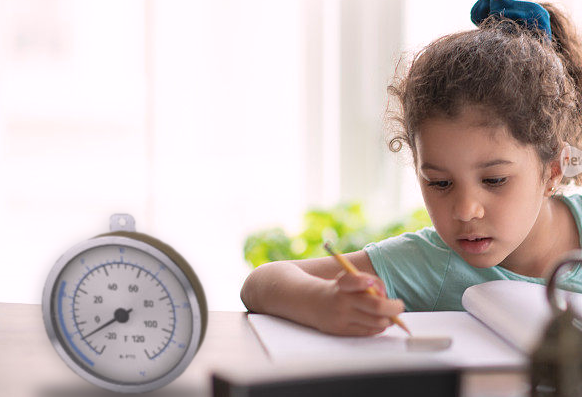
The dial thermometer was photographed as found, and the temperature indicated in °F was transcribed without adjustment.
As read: -8 °F
